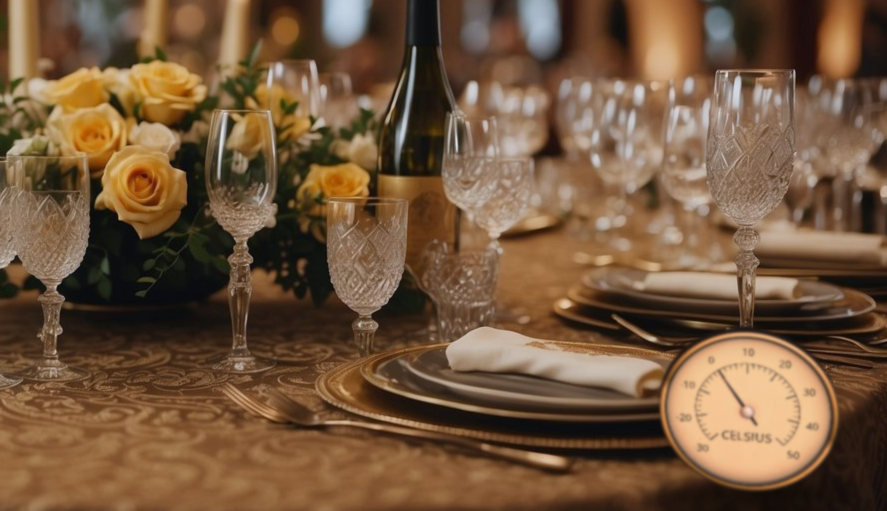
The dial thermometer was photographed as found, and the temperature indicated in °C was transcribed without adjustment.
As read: 0 °C
